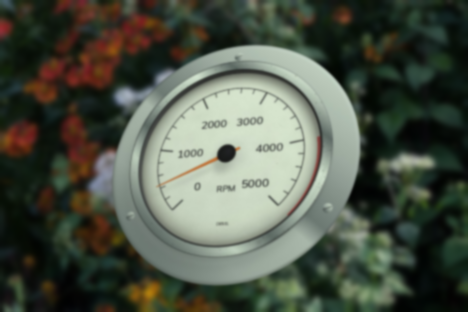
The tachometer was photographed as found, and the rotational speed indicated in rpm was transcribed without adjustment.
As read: 400 rpm
